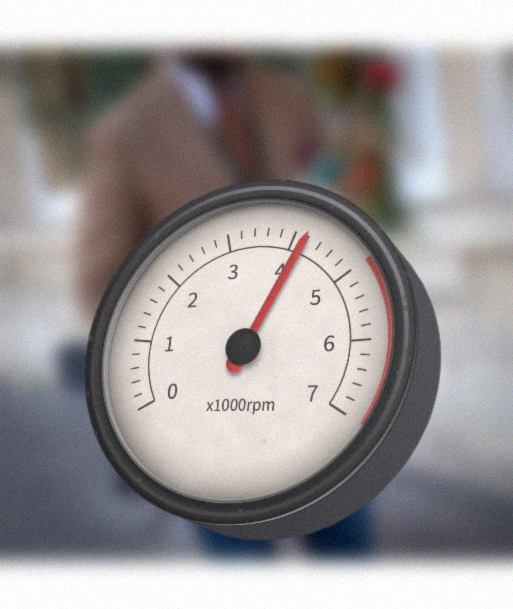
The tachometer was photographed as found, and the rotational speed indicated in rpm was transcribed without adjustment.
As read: 4200 rpm
